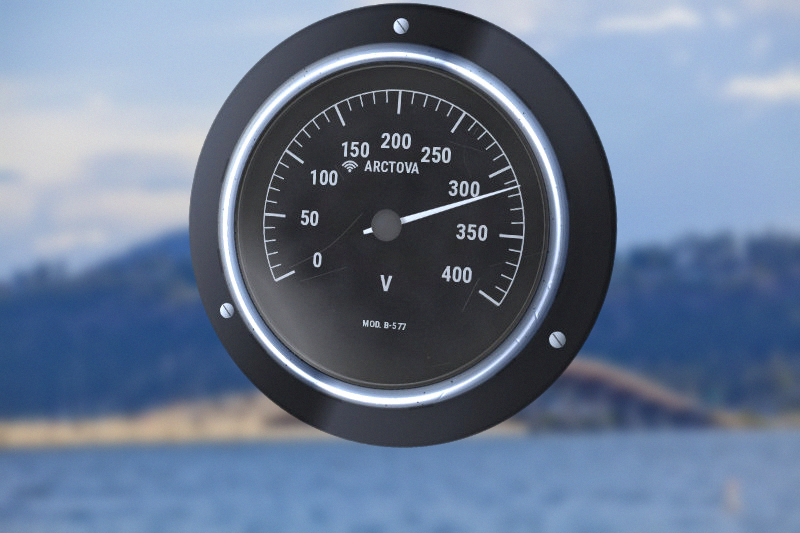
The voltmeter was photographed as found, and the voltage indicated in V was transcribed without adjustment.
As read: 315 V
